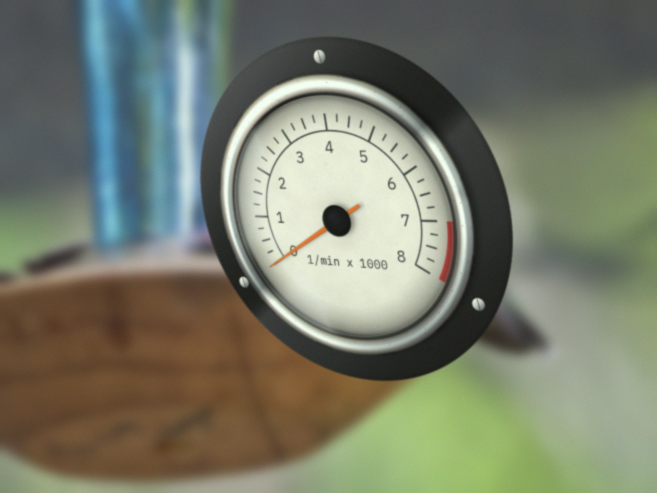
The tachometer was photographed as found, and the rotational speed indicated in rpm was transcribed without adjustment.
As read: 0 rpm
